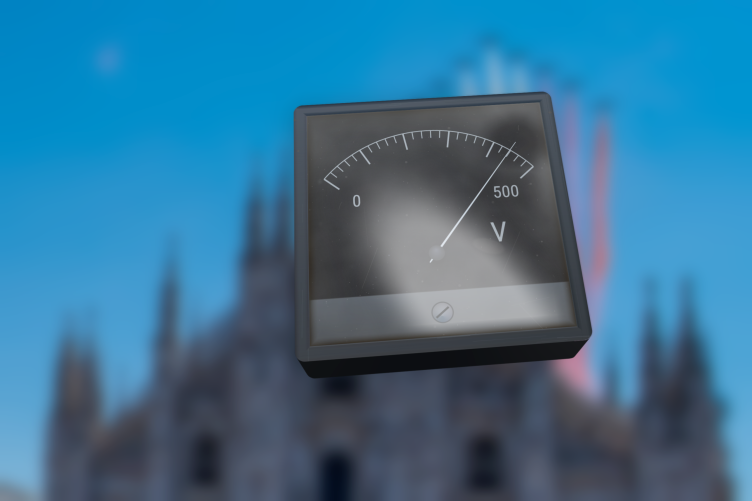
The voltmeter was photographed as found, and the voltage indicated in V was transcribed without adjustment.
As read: 440 V
